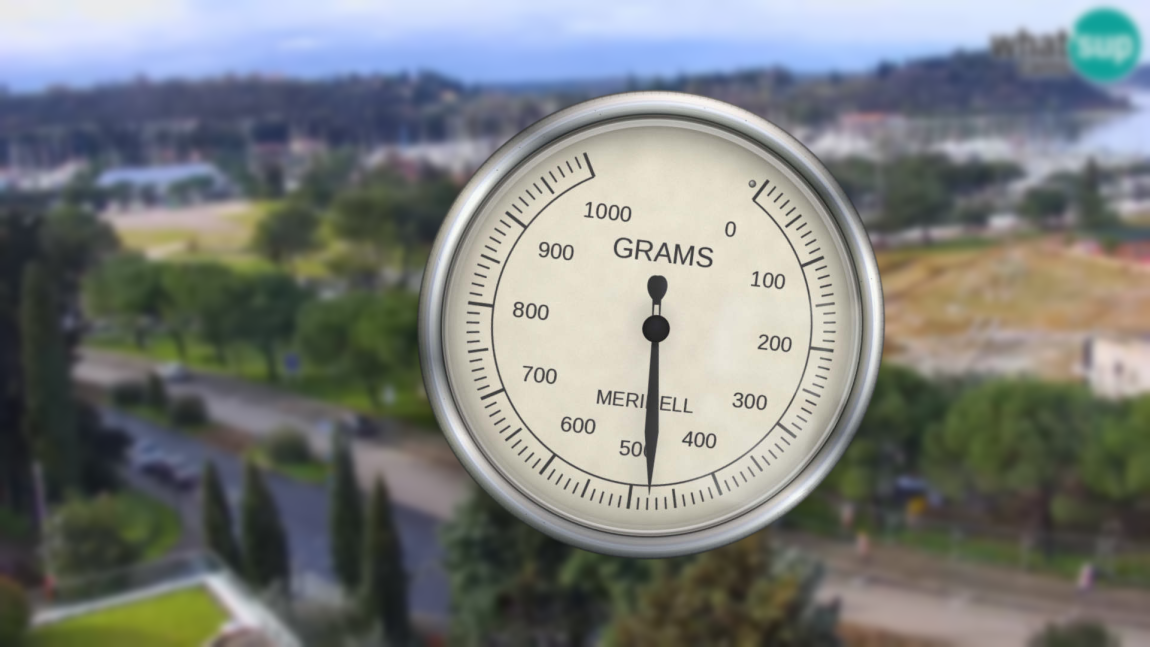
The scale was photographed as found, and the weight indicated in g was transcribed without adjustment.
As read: 480 g
